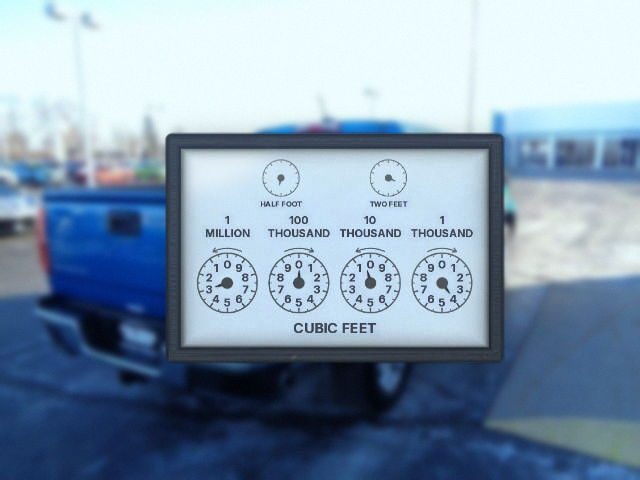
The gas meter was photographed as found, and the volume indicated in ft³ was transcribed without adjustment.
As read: 300400 ft³
